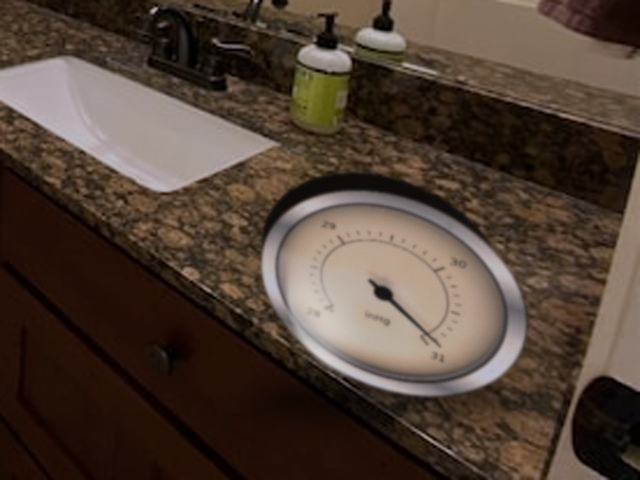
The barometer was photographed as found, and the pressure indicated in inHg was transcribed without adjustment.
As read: 30.9 inHg
